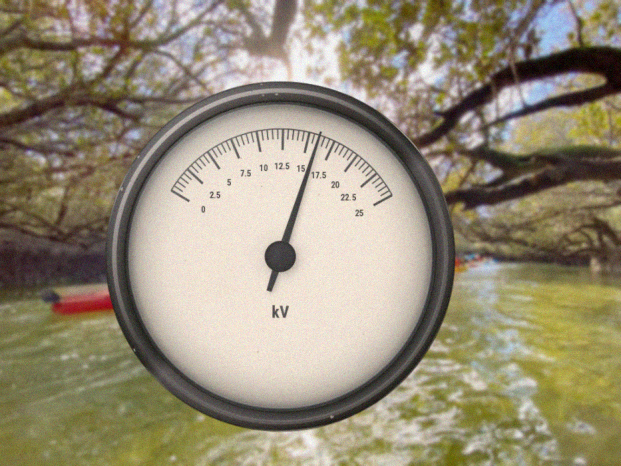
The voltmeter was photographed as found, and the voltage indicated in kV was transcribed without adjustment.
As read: 16 kV
